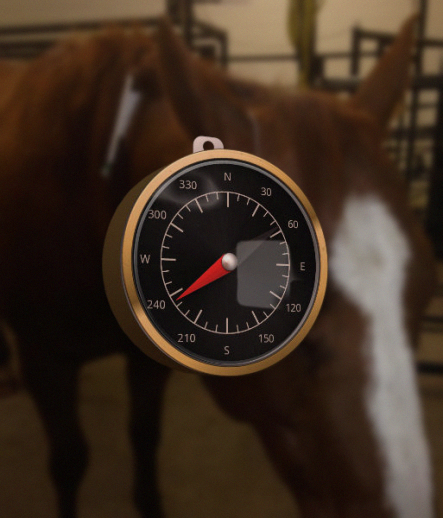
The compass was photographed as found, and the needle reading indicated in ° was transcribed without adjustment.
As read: 235 °
